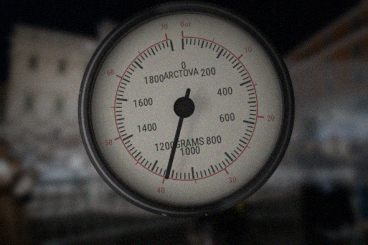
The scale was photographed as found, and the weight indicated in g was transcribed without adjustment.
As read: 1120 g
